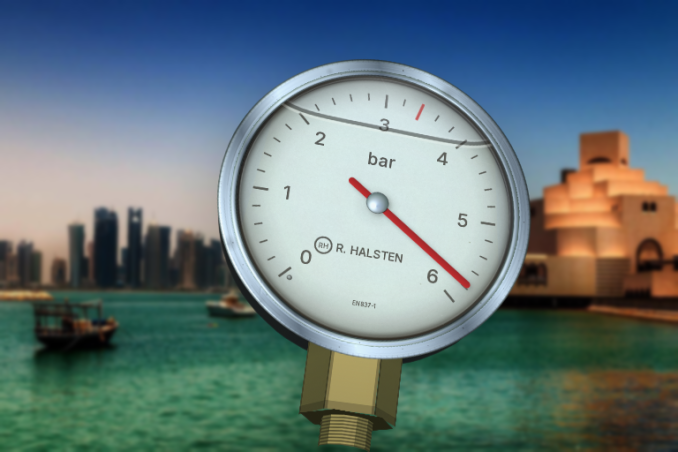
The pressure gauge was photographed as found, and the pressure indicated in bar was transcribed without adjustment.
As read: 5.8 bar
